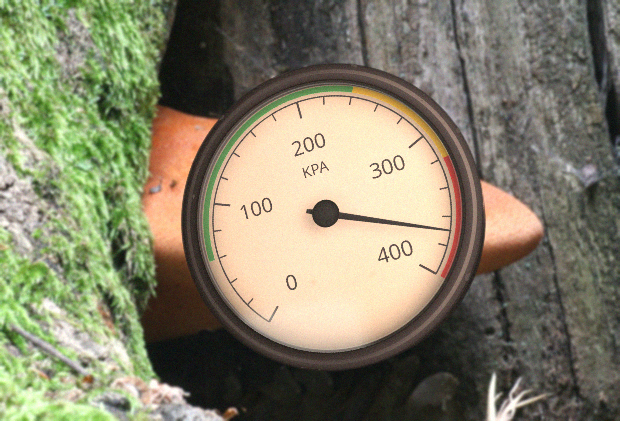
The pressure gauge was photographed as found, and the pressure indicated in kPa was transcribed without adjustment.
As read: 370 kPa
